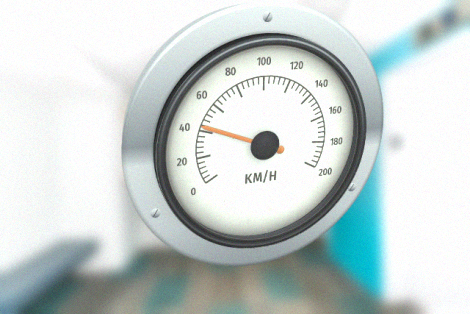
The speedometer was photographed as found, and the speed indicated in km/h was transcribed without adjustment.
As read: 44 km/h
